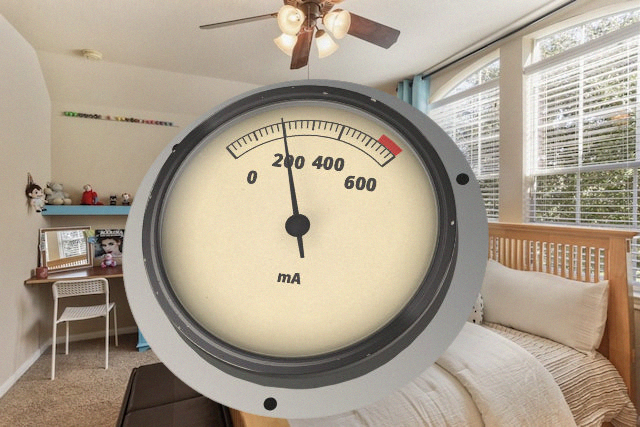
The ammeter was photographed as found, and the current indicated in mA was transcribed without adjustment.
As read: 200 mA
